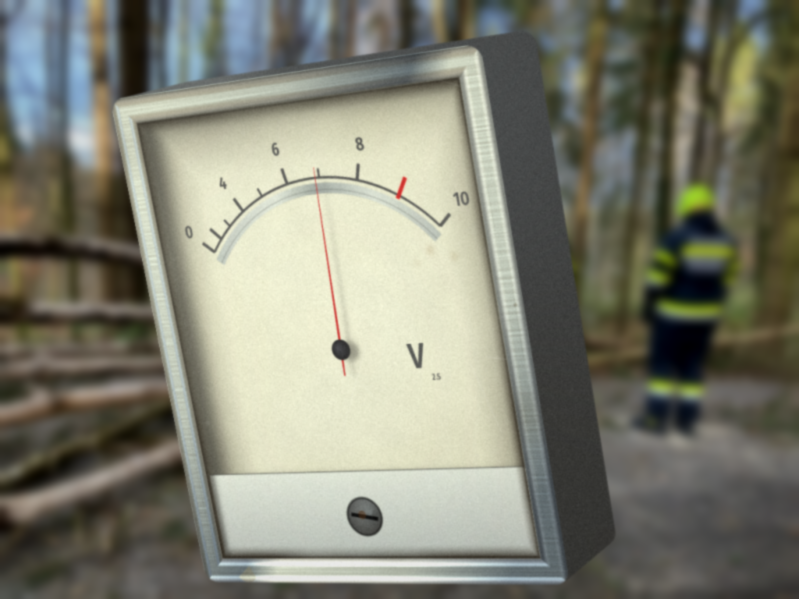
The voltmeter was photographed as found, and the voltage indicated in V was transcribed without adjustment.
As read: 7 V
